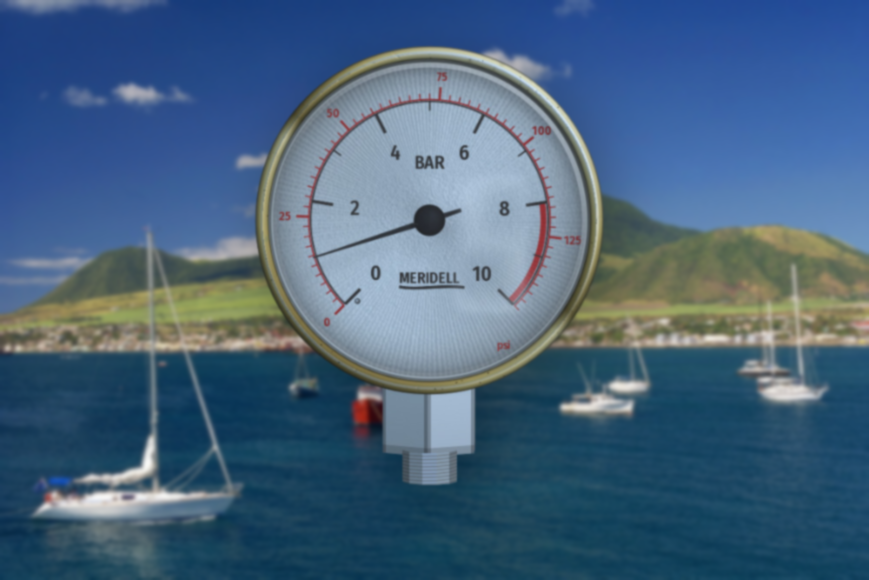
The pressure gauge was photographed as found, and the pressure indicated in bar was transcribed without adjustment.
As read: 1 bar
